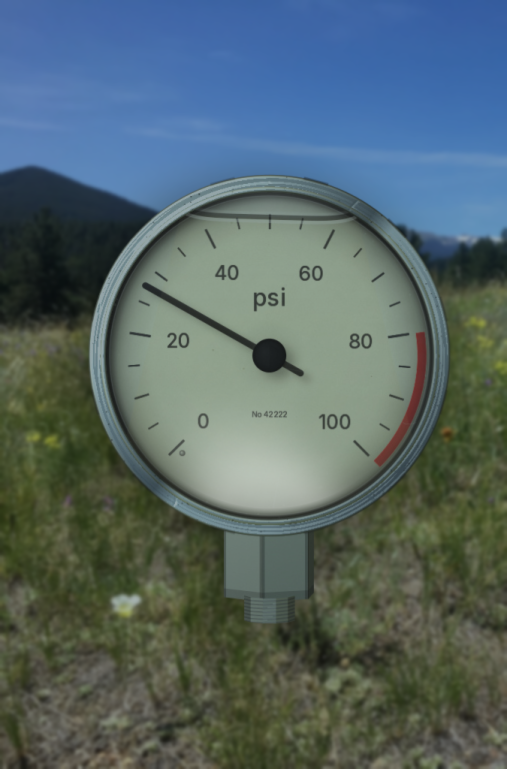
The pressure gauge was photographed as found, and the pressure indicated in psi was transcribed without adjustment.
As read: 27.5 psi
